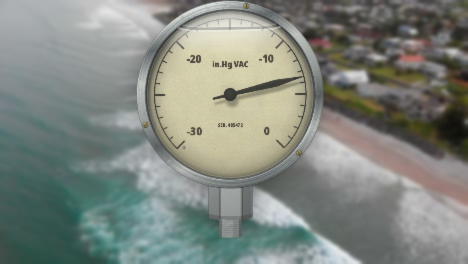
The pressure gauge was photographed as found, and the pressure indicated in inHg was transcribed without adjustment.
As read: -6.5 inHg
